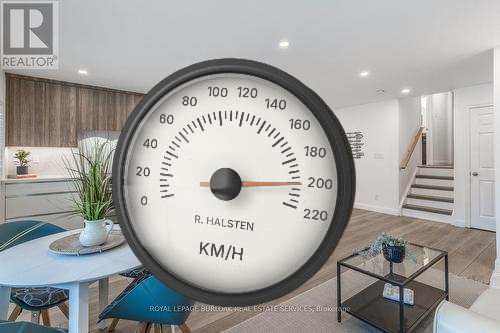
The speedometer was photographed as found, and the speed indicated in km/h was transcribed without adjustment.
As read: 200 km/h
